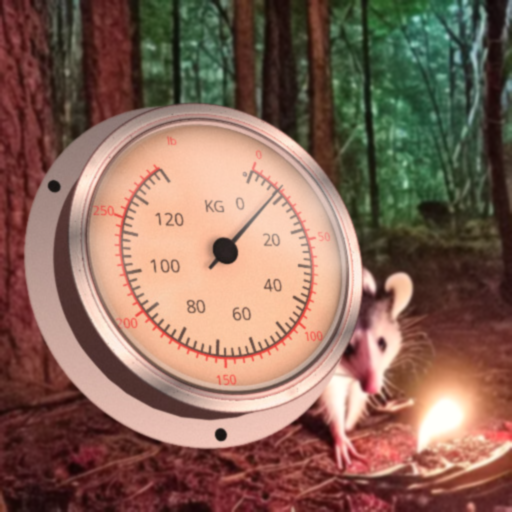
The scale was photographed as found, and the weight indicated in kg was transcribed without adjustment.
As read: 8 kg
